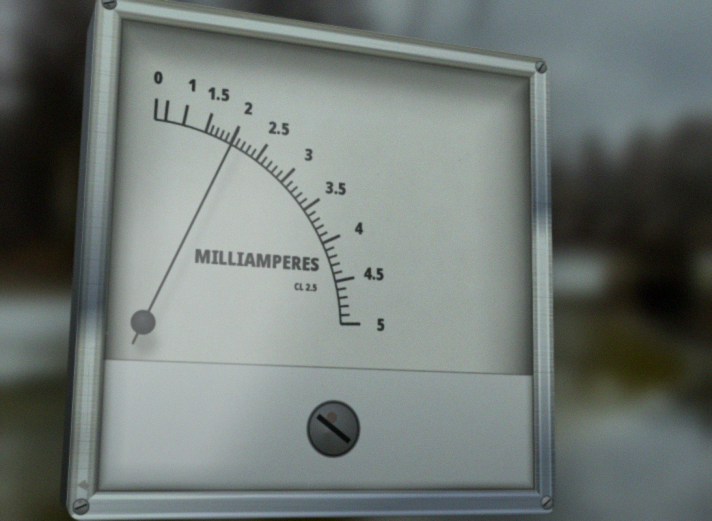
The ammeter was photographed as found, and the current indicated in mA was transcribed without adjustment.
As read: 2 mA
